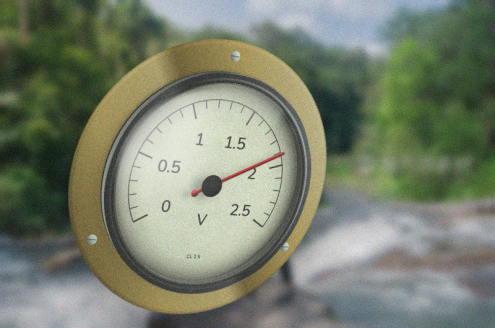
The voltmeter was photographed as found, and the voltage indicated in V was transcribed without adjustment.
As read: 1.9 V
